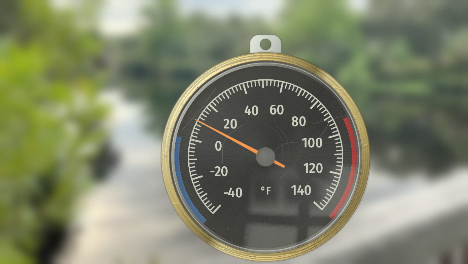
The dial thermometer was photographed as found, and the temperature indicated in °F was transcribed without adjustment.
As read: 10 °F
